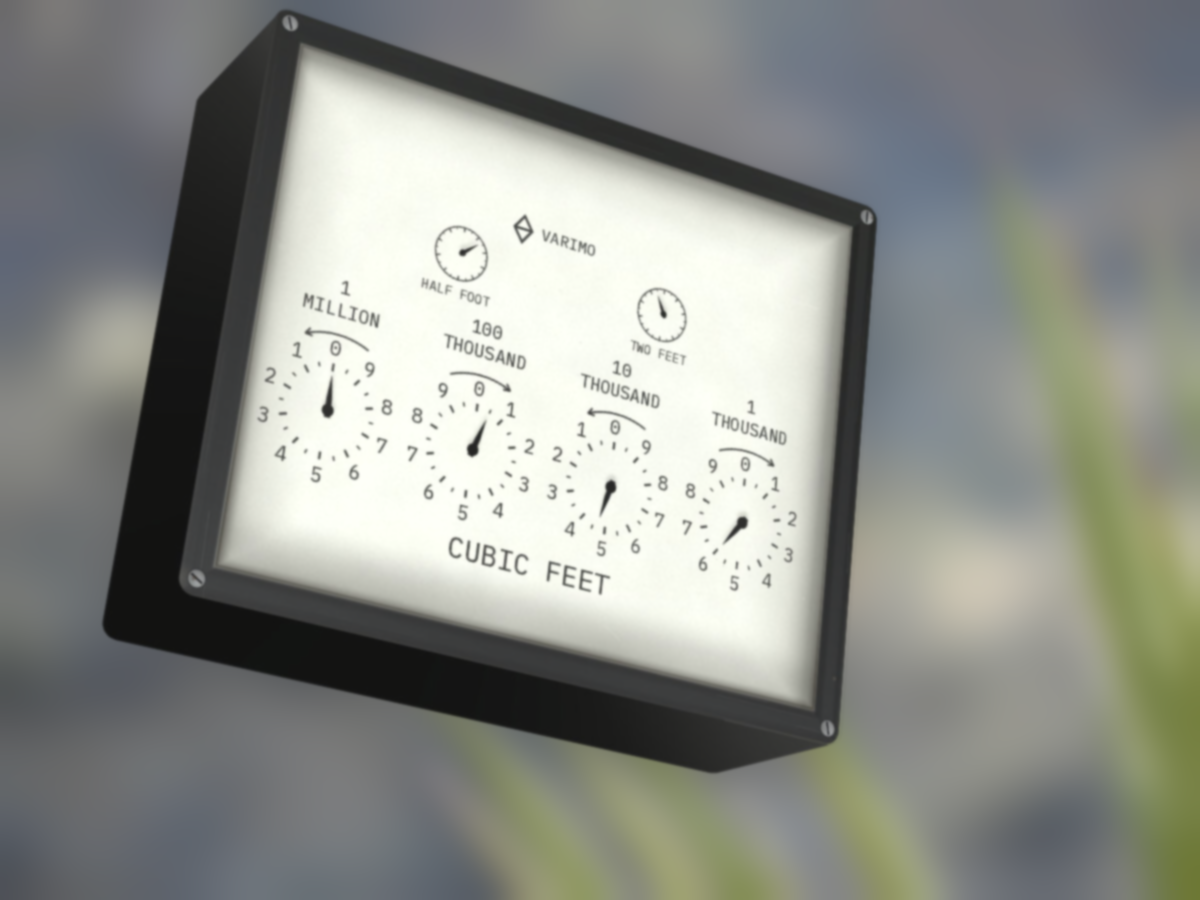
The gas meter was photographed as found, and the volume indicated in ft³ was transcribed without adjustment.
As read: 4600 ft³
